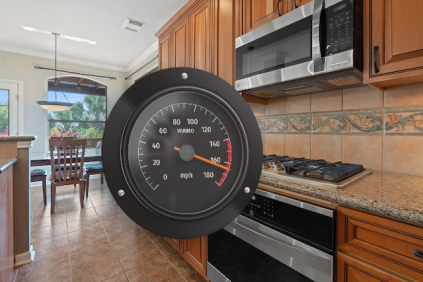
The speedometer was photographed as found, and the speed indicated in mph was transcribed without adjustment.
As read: 165 mph
